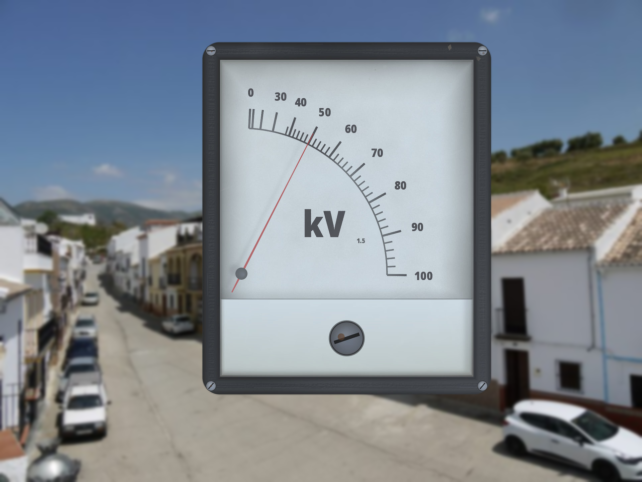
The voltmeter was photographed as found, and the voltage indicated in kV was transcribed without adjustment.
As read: 50 kV
